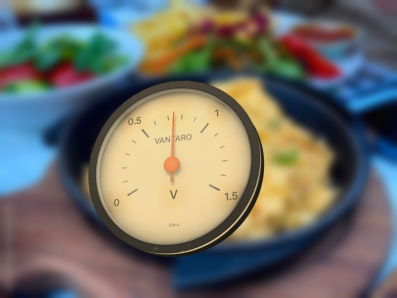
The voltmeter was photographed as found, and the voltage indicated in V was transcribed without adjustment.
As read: 0.75 V
